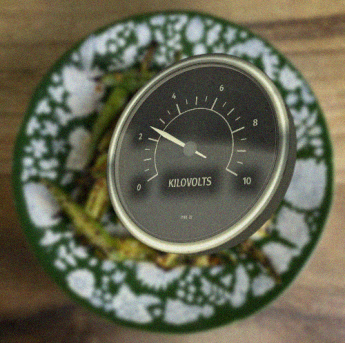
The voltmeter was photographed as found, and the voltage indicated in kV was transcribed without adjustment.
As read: 2.5 kV
